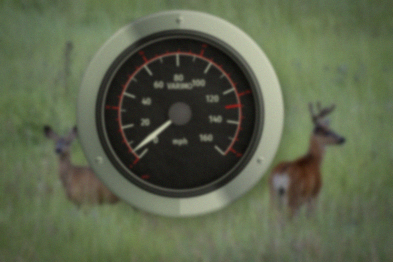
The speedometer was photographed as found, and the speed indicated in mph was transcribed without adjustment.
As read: 5 mph
